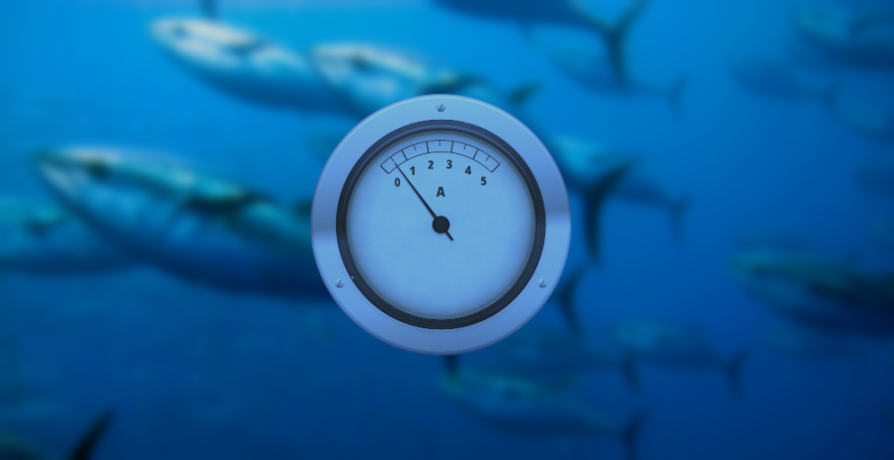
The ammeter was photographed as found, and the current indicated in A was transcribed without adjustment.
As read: 0.5 A
